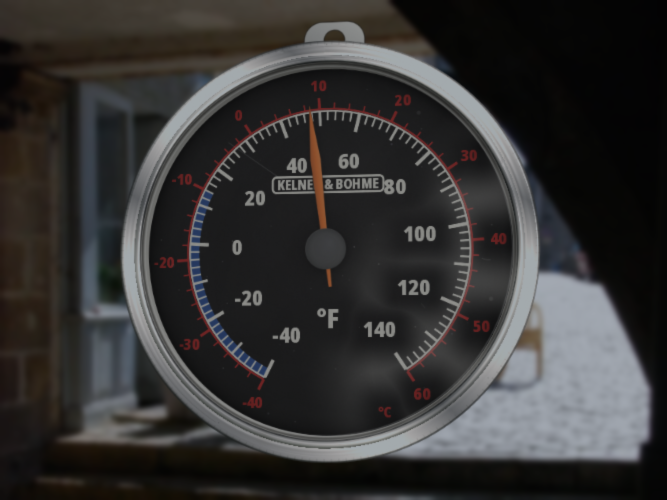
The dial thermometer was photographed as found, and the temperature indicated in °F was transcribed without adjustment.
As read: 48 °F
